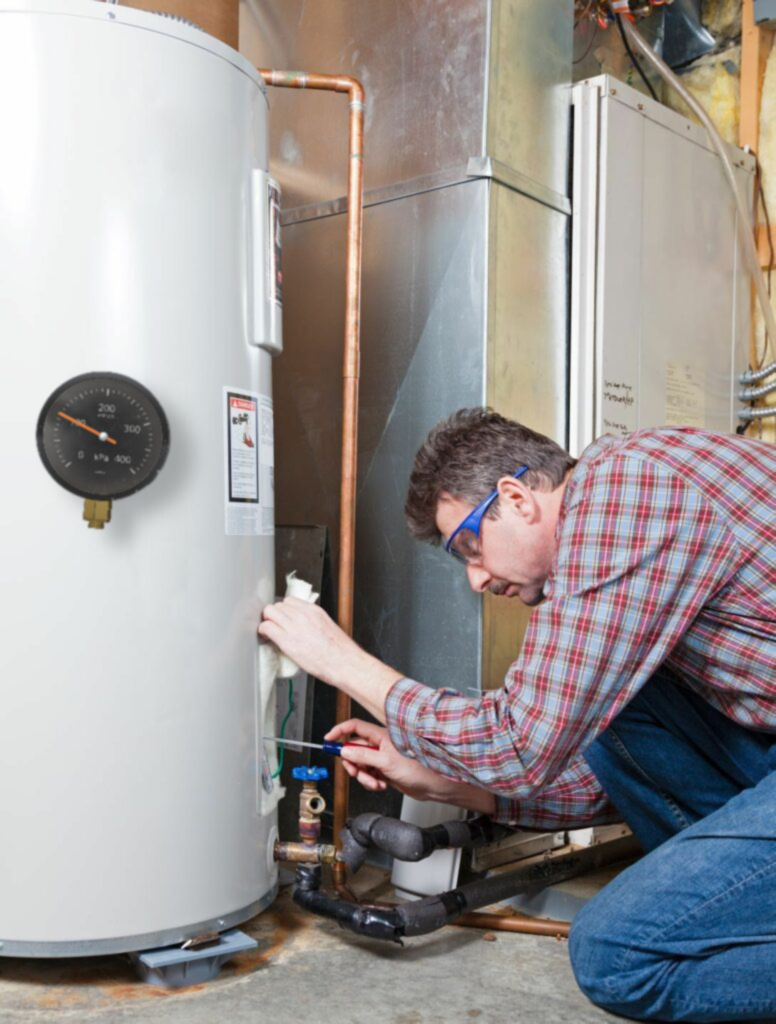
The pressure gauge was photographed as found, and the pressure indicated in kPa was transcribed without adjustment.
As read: 100 kPa
